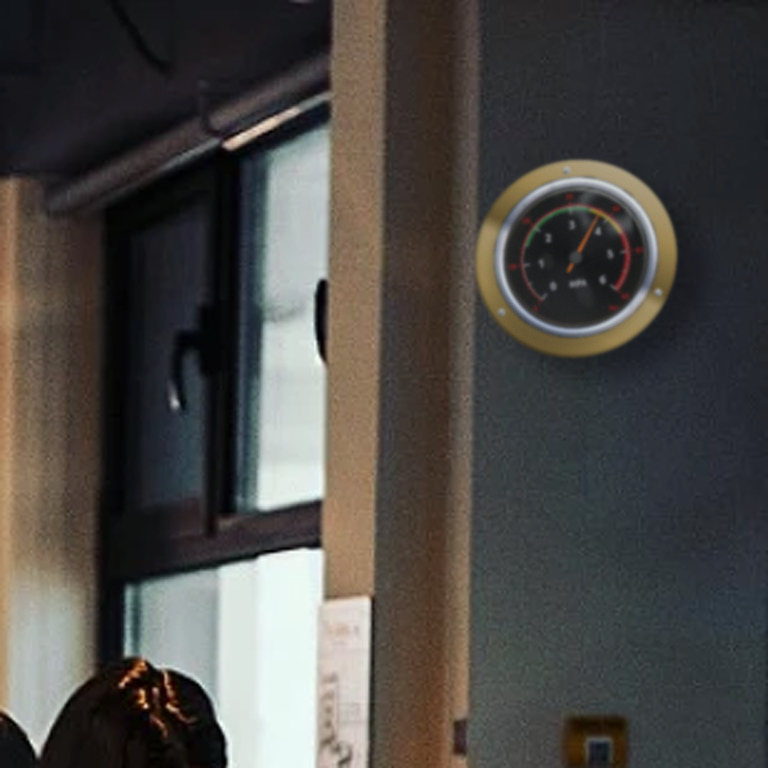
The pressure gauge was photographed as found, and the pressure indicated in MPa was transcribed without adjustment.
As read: 3.75 MPa
